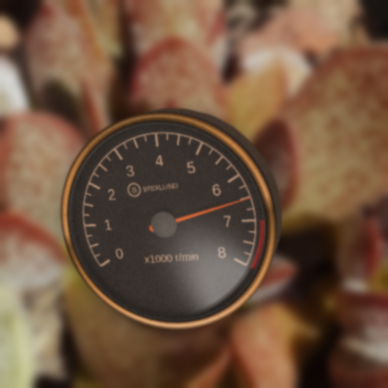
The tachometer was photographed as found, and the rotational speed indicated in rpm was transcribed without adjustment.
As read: 6500 rpm
